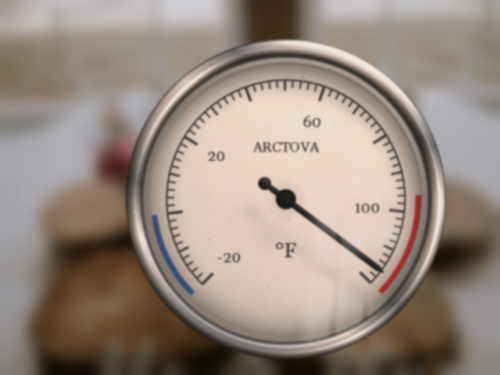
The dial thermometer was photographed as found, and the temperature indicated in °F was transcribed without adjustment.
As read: 116 °F
